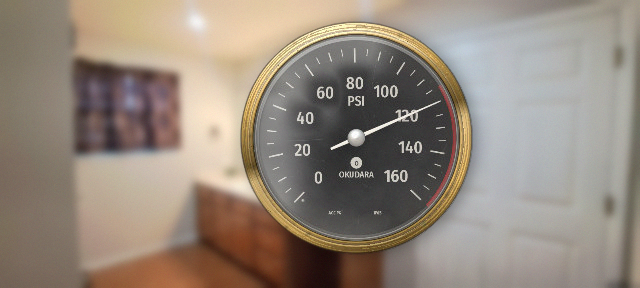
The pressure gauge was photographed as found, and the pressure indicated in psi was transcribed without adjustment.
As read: 120 psi
